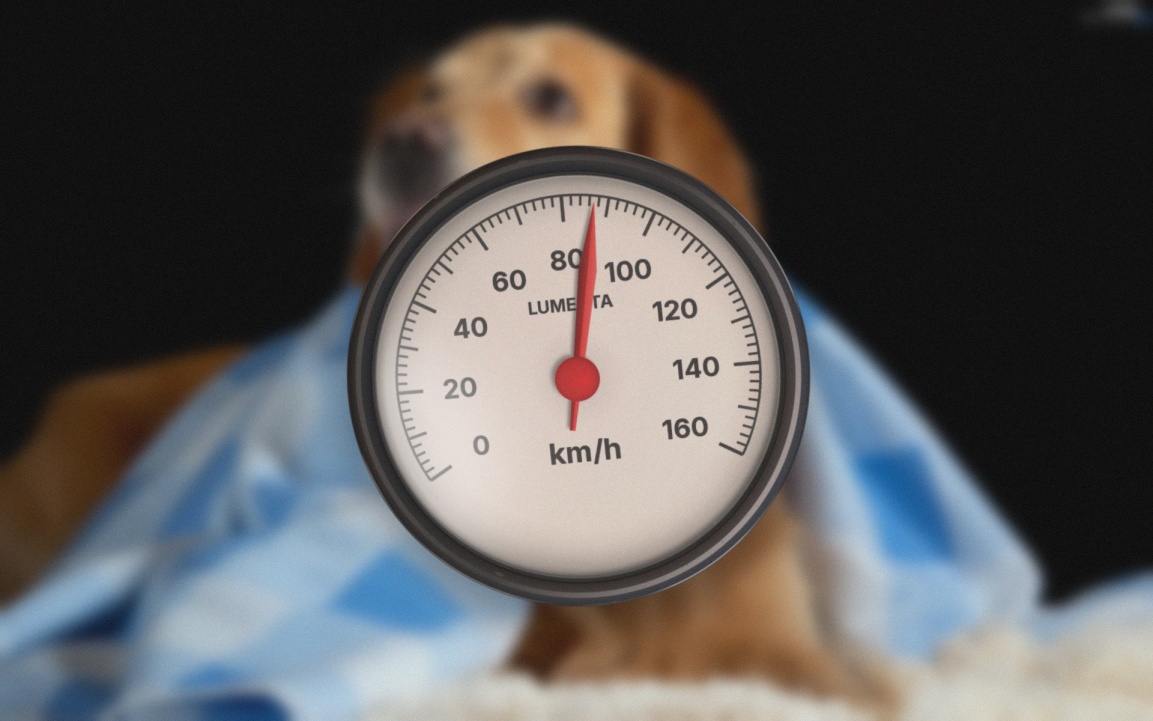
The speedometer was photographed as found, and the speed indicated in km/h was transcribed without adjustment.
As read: 87 km/h
